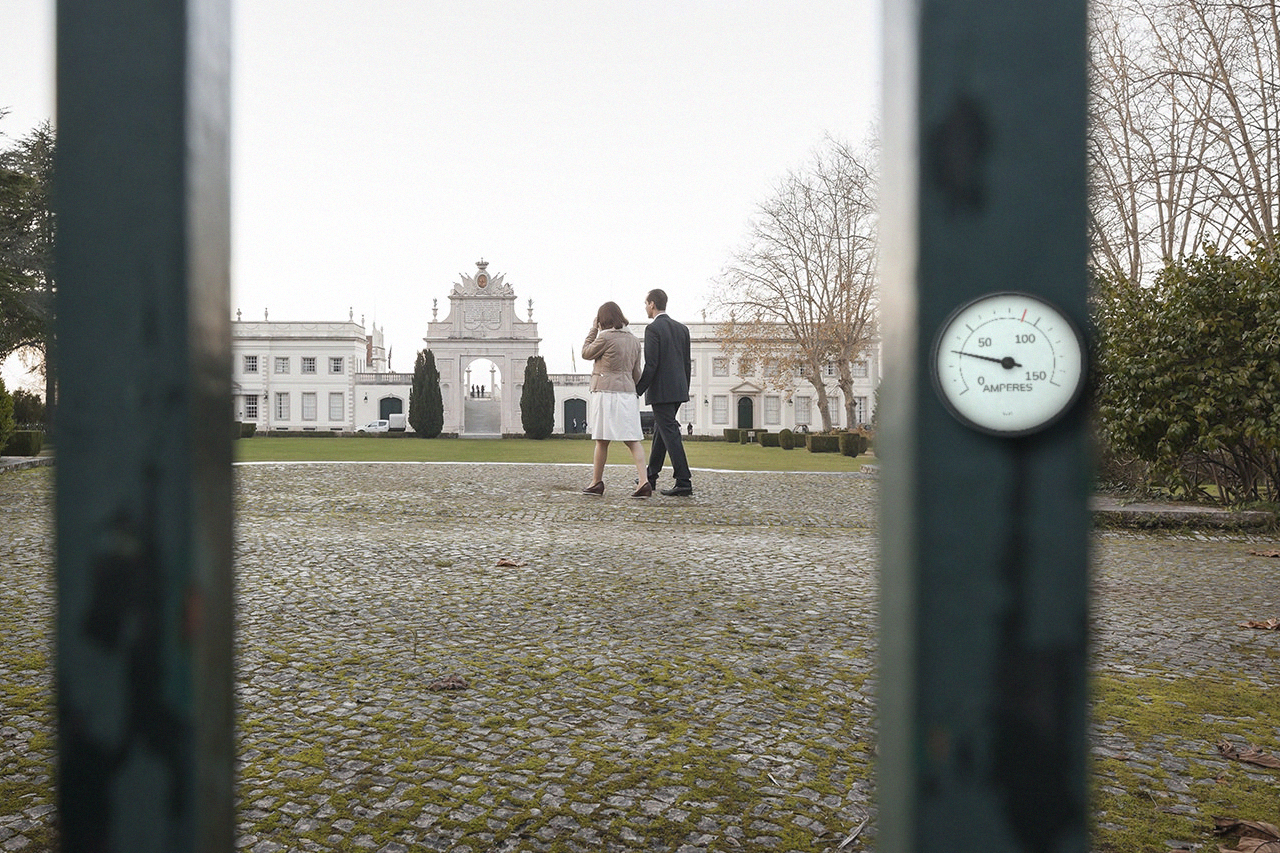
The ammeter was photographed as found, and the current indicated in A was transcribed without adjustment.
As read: 30 A
